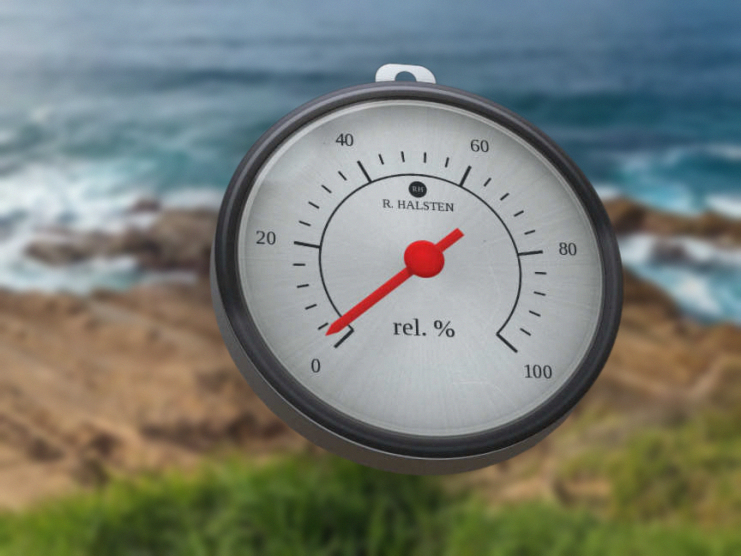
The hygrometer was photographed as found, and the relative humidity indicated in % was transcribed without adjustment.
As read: 2 %
